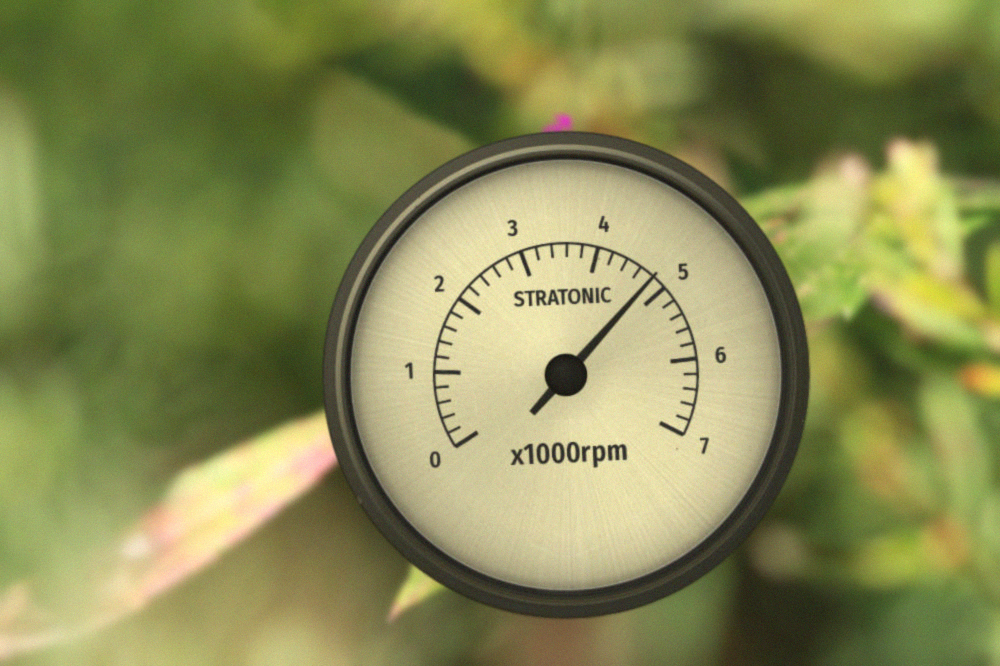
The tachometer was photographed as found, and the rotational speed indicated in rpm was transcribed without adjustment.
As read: 4800 rpm
